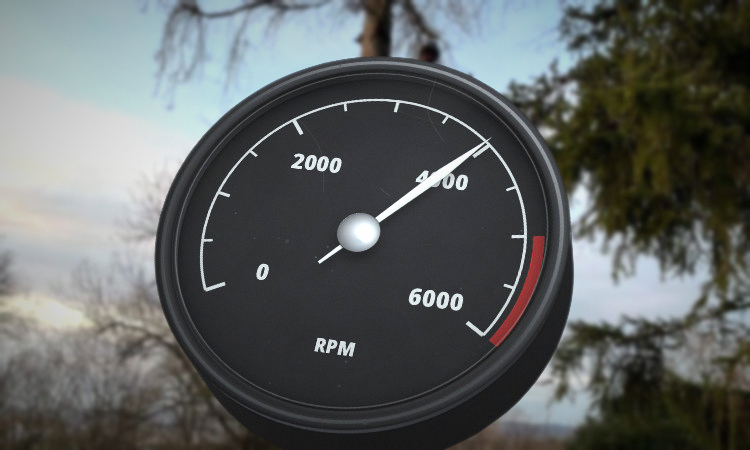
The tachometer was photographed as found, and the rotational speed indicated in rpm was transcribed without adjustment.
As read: 4000 rpm
